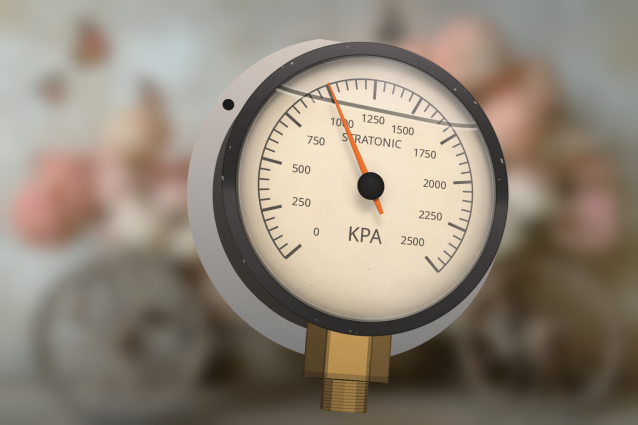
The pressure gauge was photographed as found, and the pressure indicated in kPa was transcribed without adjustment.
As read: 1000 kPa
